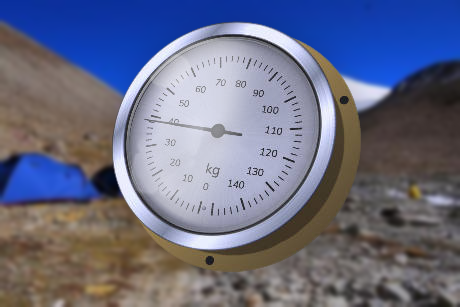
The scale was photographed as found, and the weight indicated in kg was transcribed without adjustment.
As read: 38 kg
